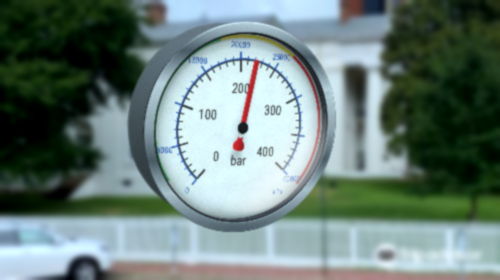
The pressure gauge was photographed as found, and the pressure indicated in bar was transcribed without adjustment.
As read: 220 bar
